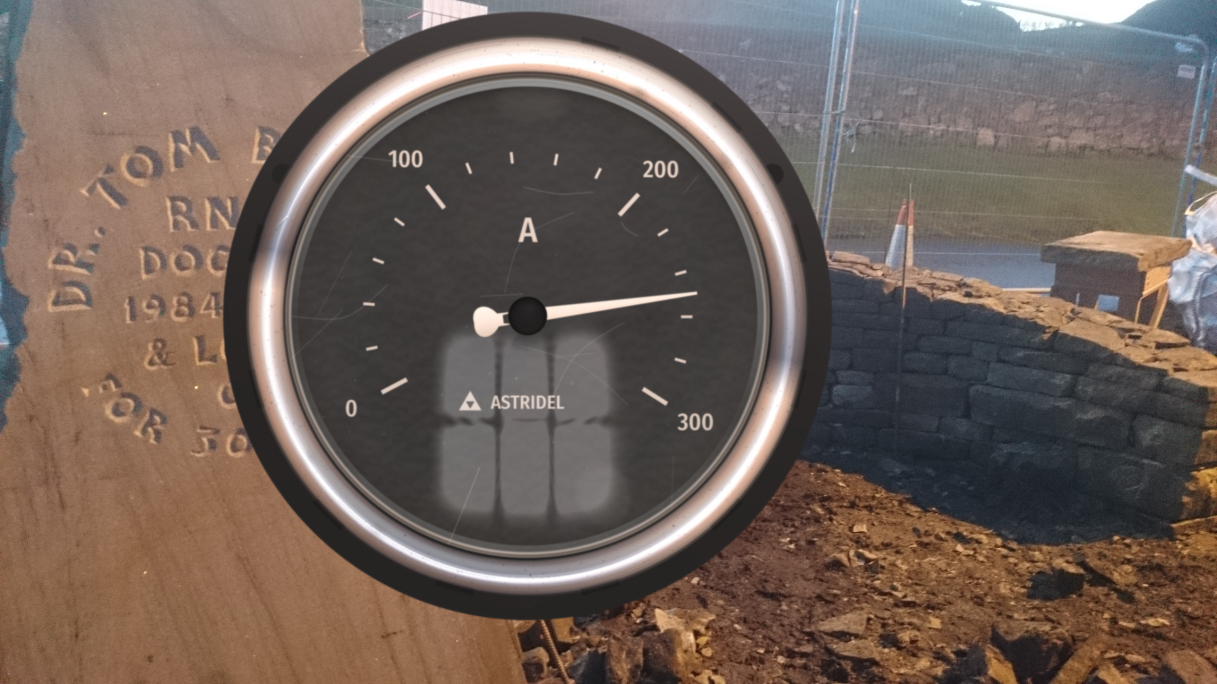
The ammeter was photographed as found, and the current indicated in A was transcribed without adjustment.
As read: 250 A
